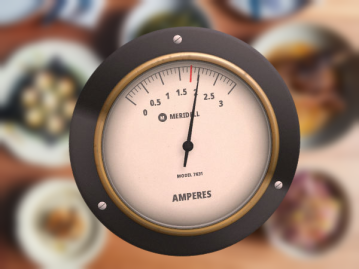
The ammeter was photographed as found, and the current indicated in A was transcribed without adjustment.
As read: 2 A
